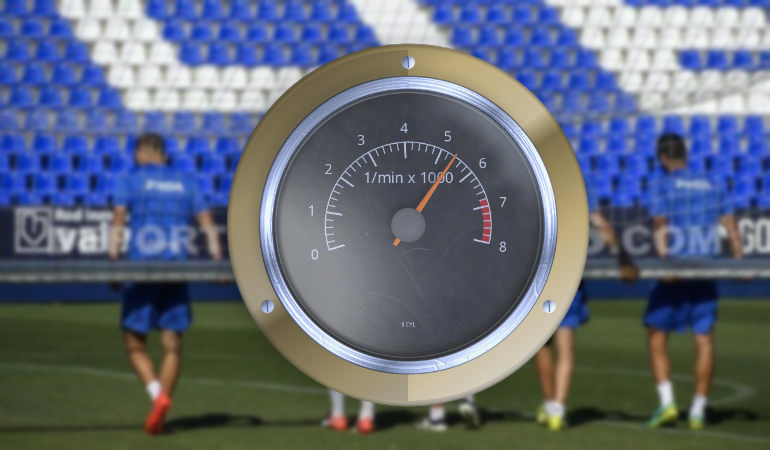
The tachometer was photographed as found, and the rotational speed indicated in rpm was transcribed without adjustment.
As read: 5400 rpm
